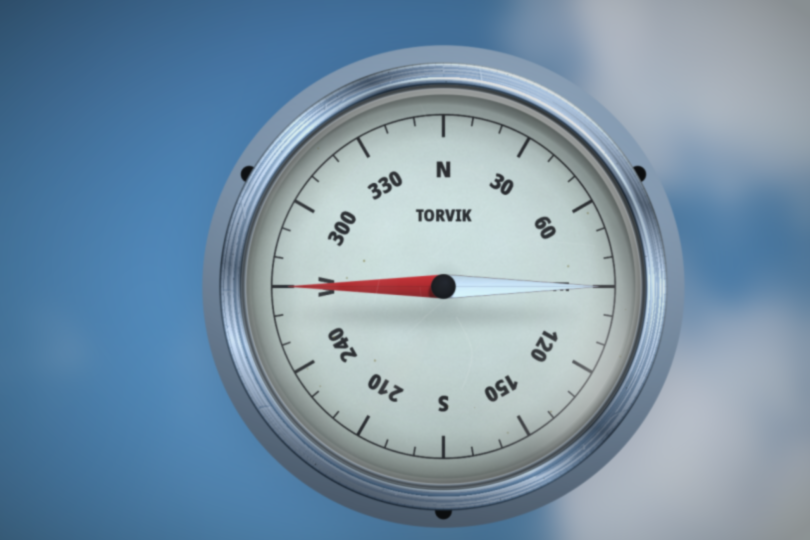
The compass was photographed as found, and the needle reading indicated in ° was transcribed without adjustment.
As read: 270 °
